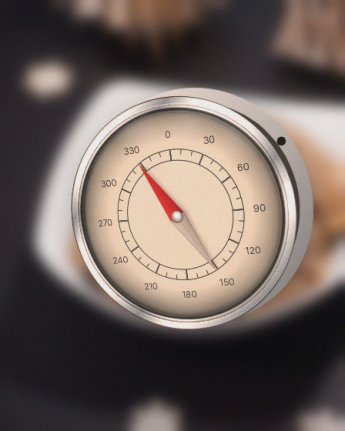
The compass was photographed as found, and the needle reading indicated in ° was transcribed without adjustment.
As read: 330 °
